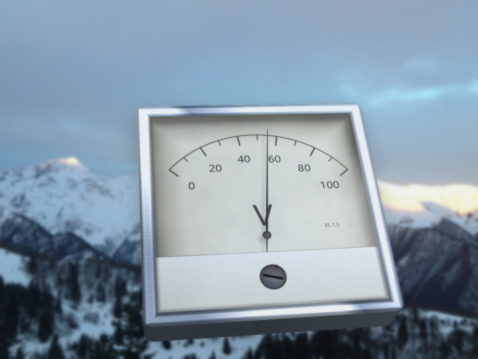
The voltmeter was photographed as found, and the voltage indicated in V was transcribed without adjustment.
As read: 55 V
